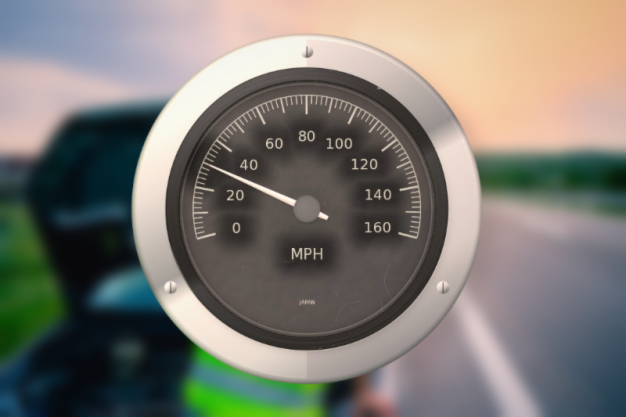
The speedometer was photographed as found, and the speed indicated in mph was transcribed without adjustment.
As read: 30 mph
